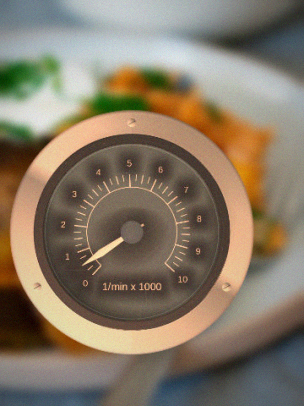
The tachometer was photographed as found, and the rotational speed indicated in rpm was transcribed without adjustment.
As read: 500 rpm
